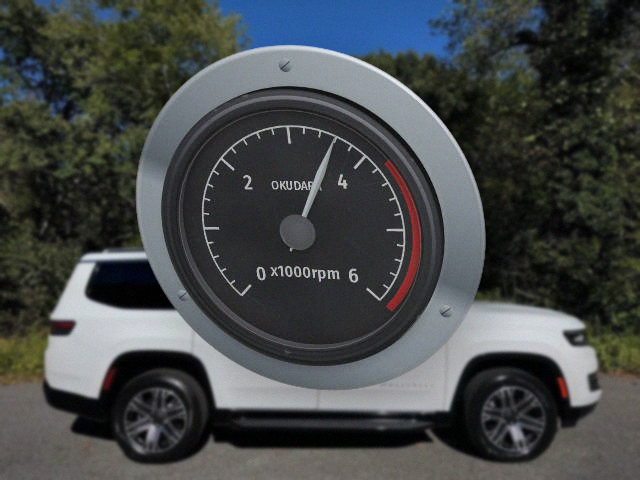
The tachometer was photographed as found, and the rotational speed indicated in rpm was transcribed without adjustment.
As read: 3600 rpm
